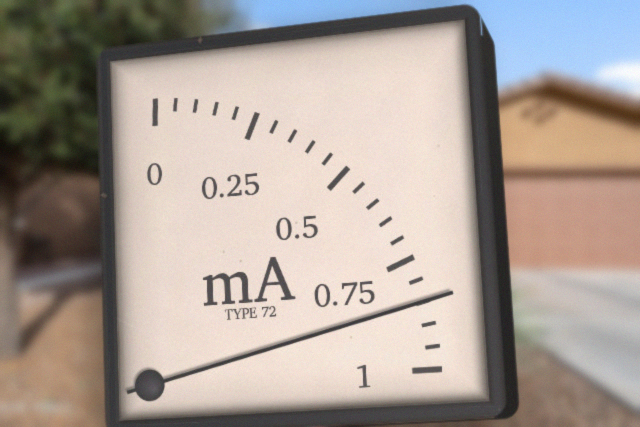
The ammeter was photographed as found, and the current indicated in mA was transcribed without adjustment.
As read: 0.85 mA
